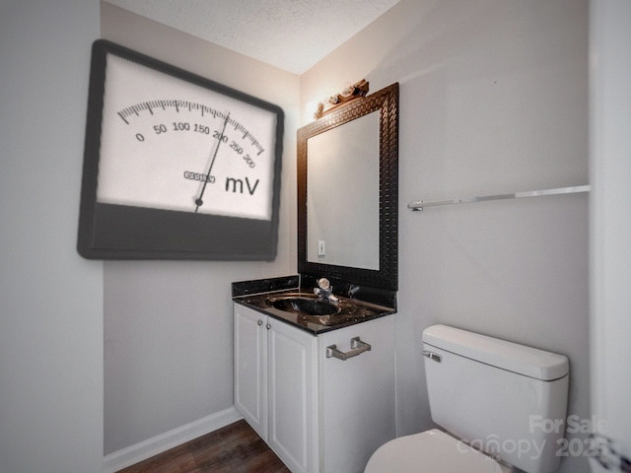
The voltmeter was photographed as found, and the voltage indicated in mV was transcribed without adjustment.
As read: 200 mV
